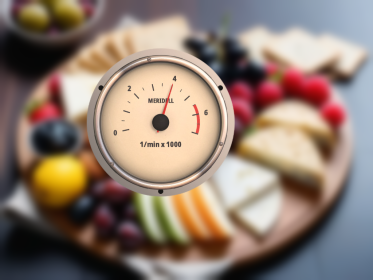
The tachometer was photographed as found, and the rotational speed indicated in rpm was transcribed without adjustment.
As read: 4000 rpm
